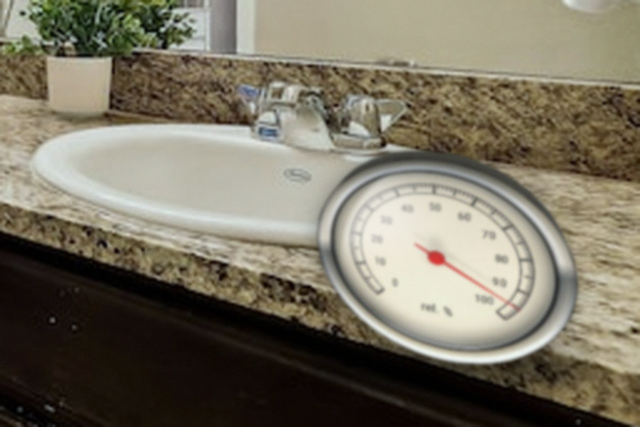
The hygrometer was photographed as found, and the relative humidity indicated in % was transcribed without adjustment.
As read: 95 %
